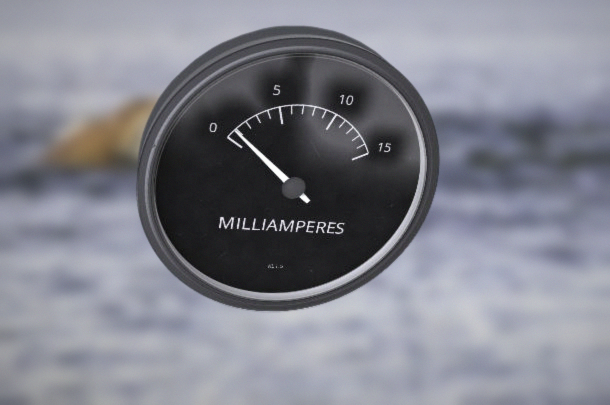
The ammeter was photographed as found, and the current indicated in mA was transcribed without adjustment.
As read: 1 mA
